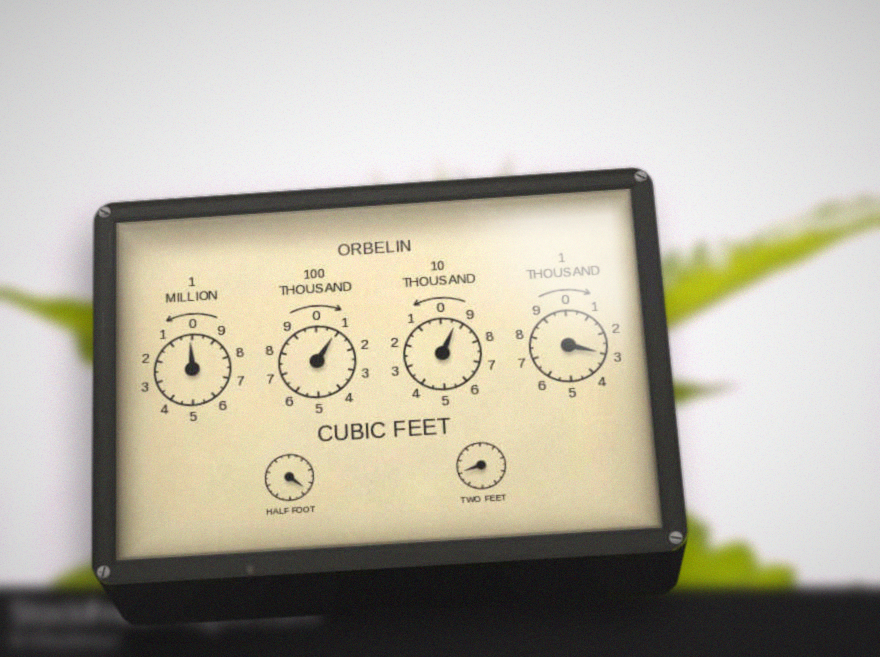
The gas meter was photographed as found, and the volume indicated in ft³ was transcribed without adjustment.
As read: 9300 ft³
